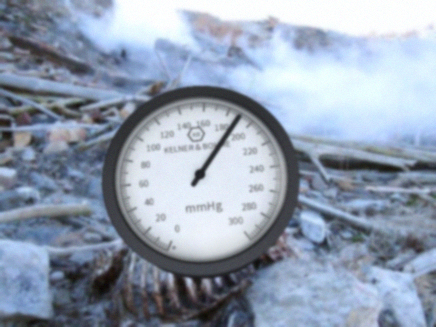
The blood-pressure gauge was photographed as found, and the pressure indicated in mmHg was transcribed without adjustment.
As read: 190 mmHg
